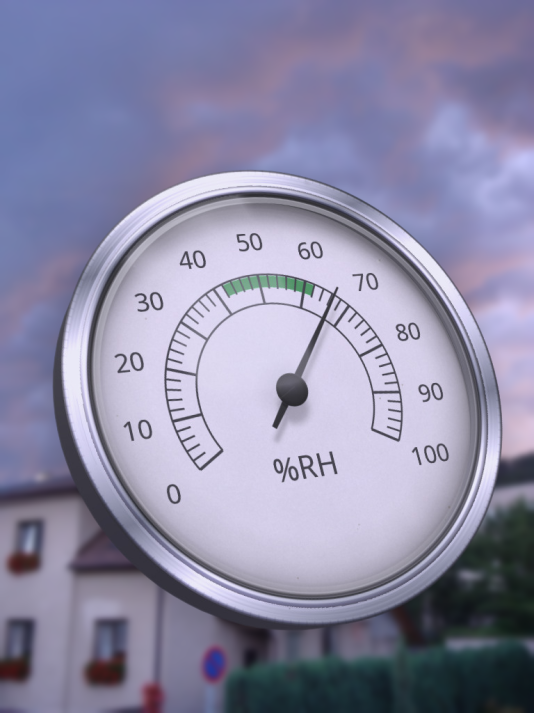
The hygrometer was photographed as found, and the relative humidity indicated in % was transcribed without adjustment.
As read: 66 %
